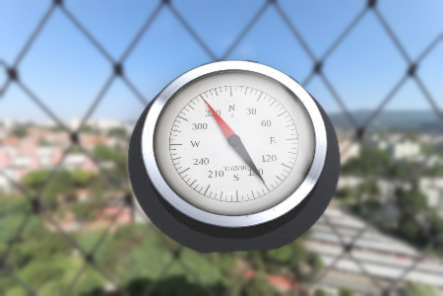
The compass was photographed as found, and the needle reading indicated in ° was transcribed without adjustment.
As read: 330 °
